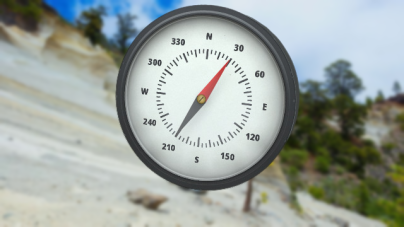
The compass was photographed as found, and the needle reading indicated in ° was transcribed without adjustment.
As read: 30 °
